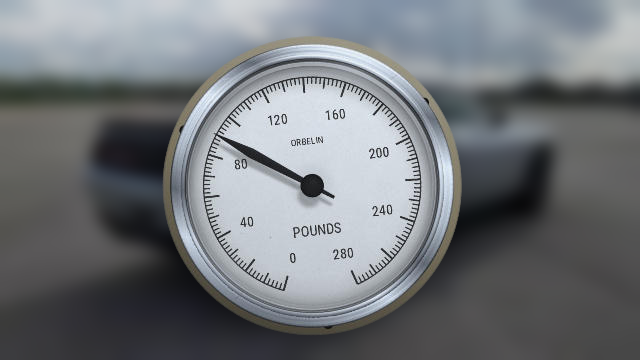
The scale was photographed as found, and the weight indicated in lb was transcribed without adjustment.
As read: 90 lb
